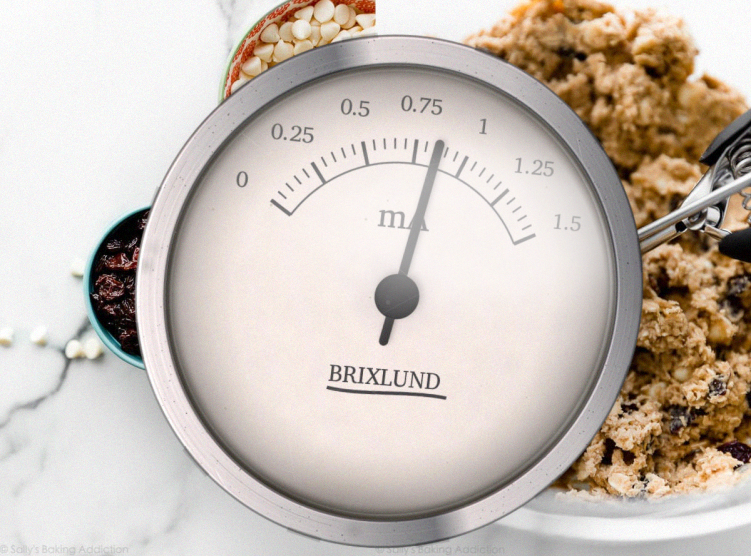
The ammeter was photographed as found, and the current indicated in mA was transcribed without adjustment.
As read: 0.85 mA
